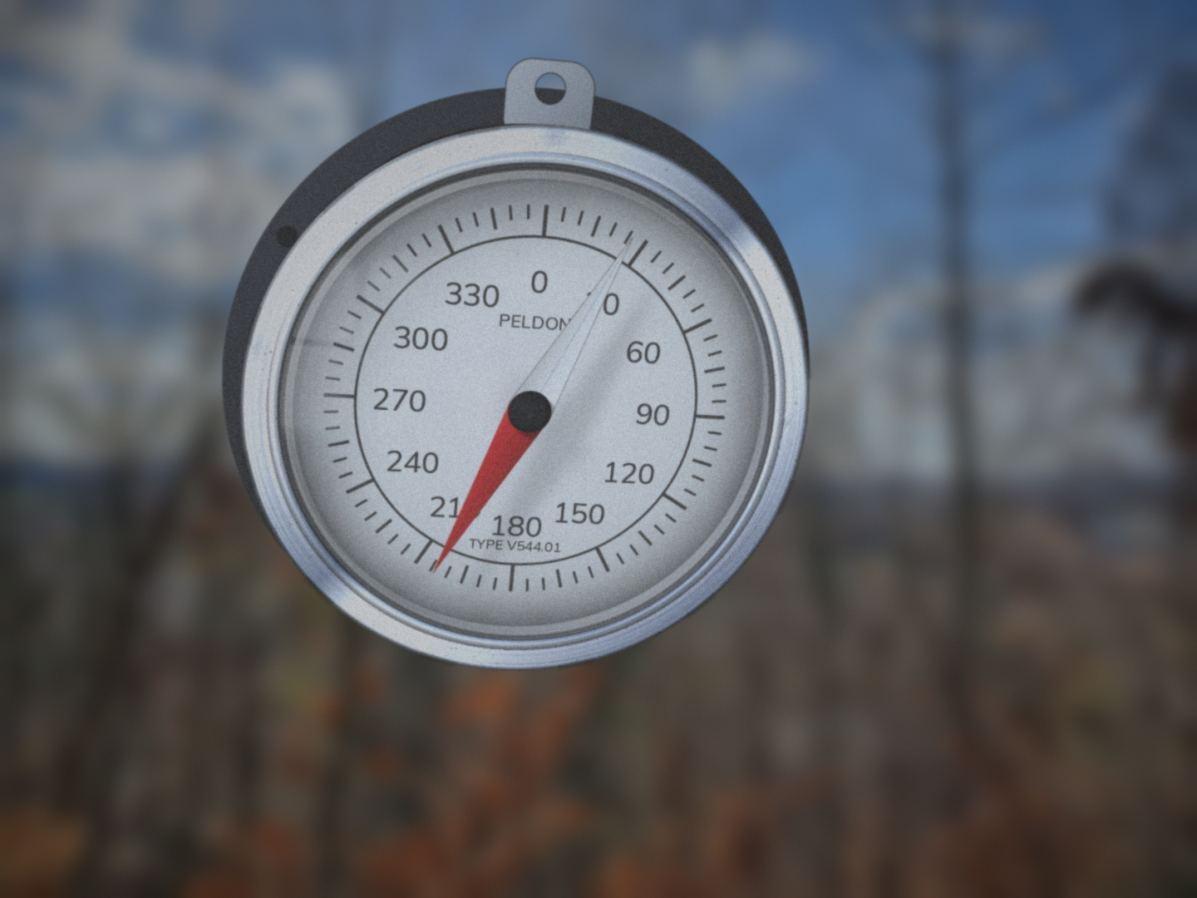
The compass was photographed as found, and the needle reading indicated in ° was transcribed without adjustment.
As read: 205 °
